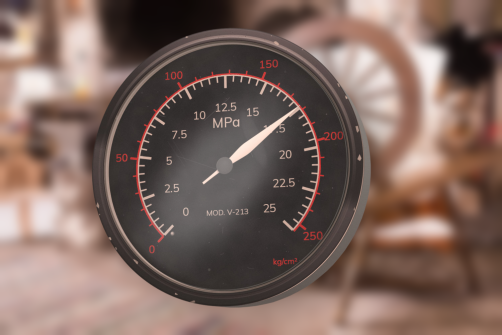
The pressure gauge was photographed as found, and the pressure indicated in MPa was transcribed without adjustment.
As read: 17.5 MPa
